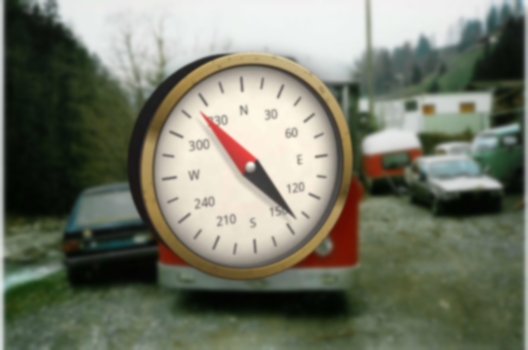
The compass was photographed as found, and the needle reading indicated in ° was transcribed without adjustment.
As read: 322.5 °
